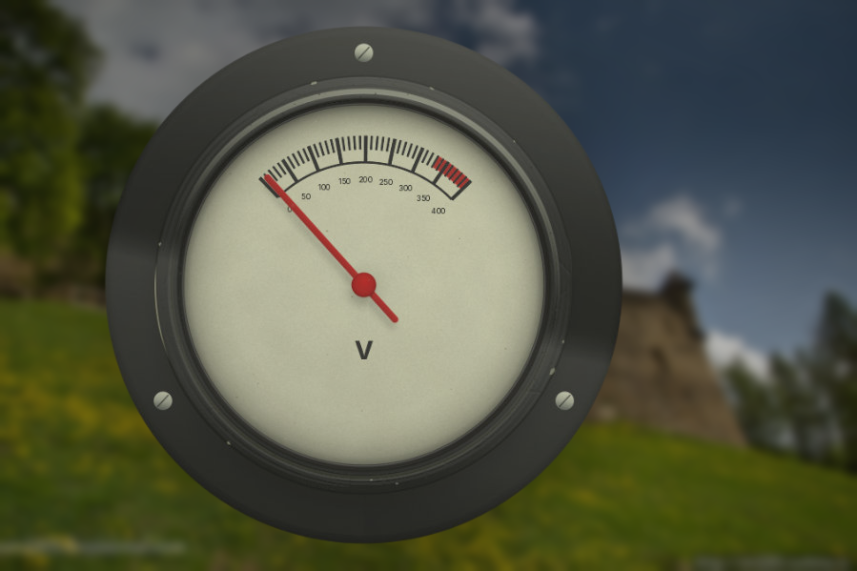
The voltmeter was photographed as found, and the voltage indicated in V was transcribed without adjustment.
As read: 10 V
